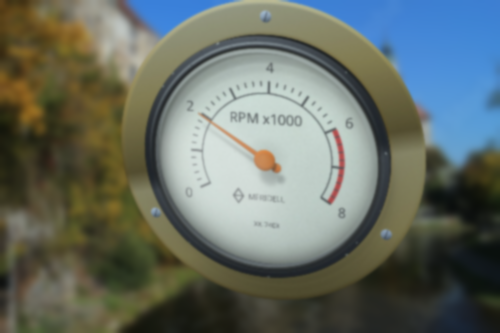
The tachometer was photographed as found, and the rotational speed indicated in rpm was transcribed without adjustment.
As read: 2000 rpm
